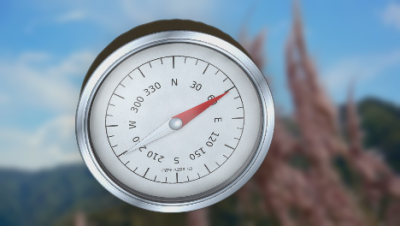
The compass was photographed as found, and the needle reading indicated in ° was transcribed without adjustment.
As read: 60 °
